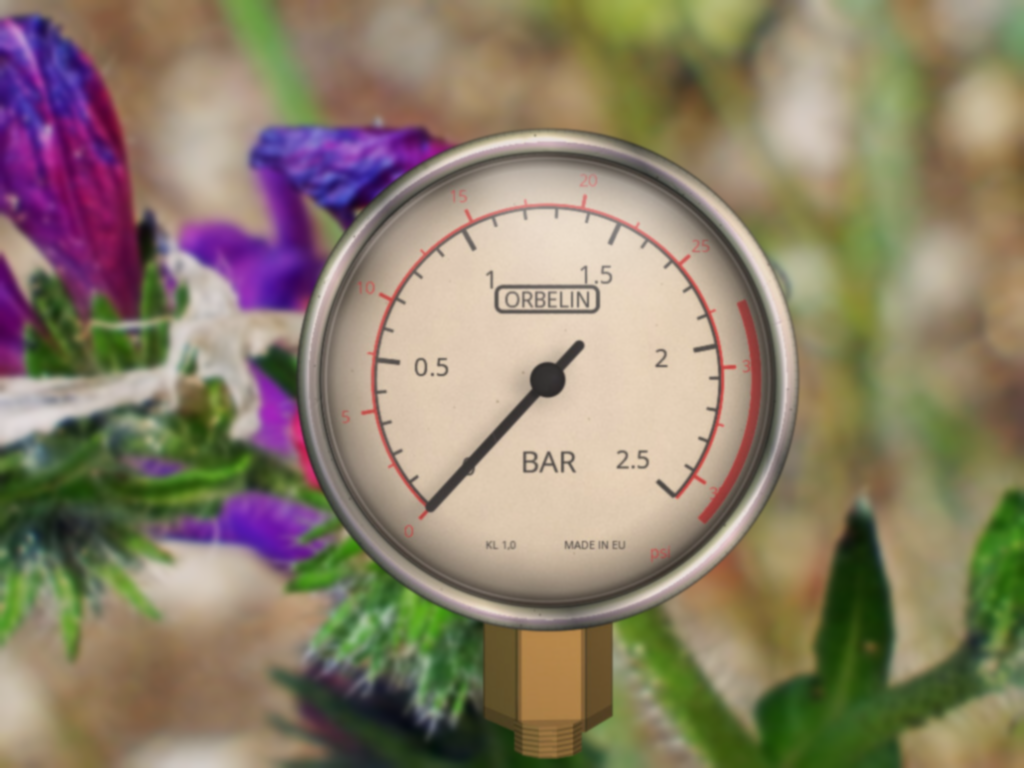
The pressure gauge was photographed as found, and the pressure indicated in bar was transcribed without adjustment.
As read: 0 bar
